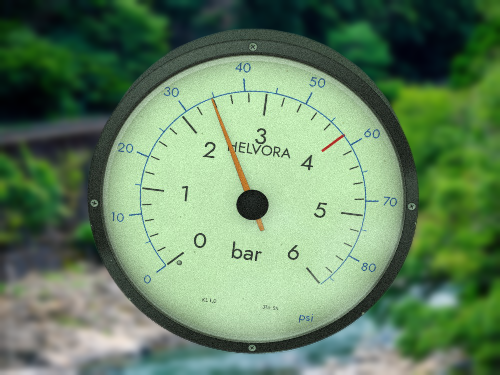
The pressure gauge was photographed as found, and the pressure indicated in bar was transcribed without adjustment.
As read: 2.4 bar
